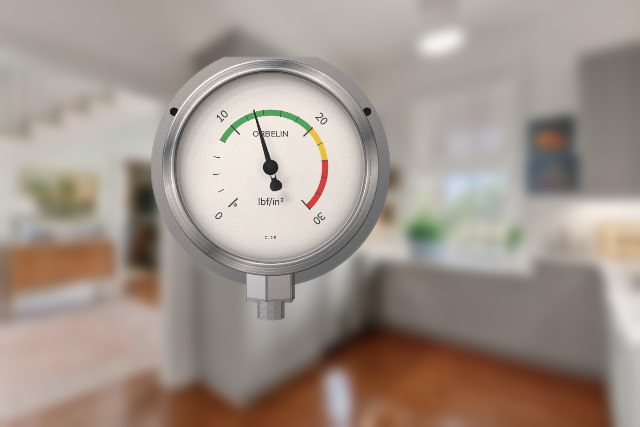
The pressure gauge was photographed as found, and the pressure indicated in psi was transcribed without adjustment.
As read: 13 psi
